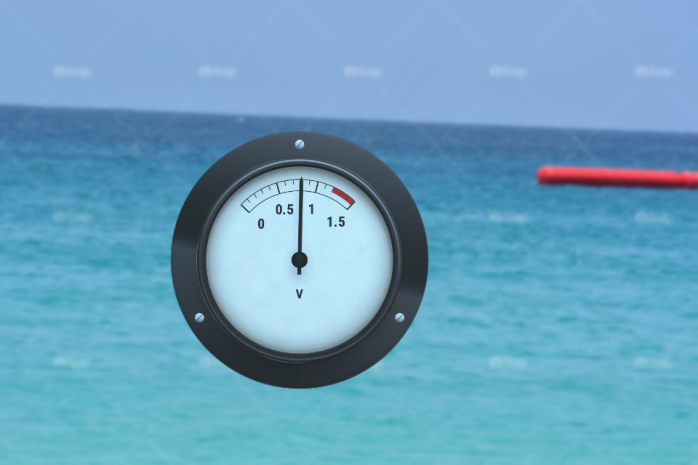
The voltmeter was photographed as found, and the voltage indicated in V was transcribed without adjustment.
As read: 0.8 V
